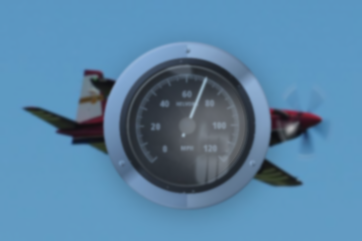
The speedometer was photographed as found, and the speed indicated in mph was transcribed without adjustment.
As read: 70 mph
